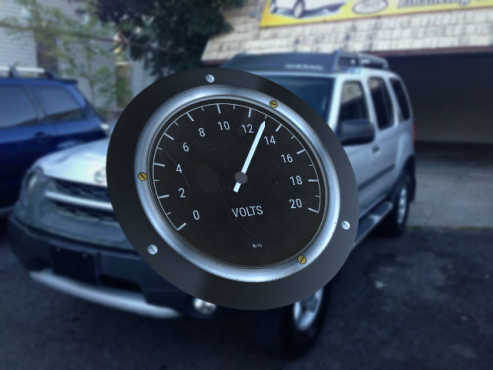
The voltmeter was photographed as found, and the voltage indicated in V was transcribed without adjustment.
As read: 13 V
